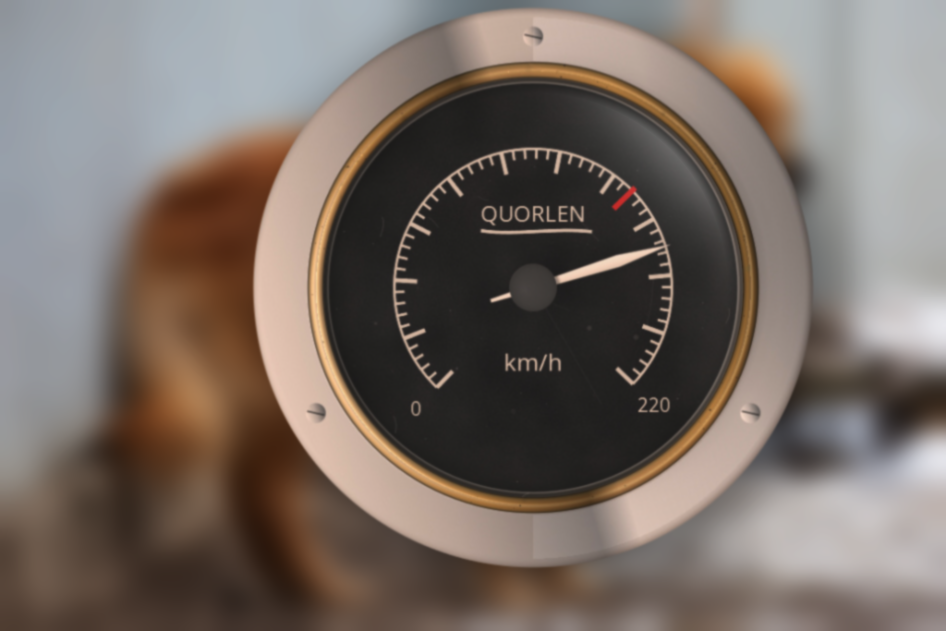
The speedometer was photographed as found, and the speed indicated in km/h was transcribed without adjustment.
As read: 170 km/h
